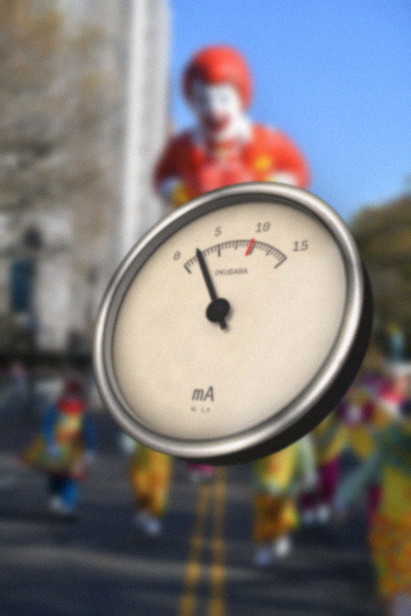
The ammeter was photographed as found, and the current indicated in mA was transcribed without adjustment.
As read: 2.5 mA
